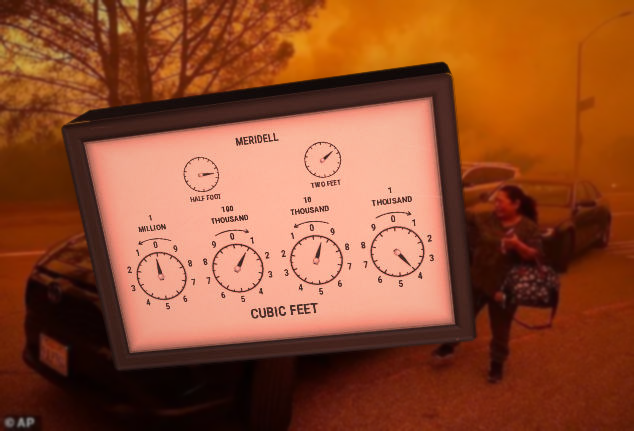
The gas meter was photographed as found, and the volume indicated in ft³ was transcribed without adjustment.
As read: 9400 ft³
